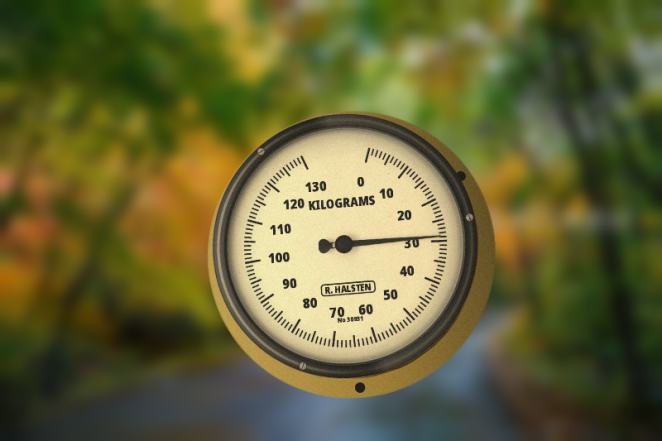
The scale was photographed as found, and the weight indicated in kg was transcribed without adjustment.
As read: 29 kg
